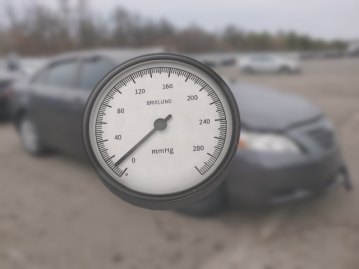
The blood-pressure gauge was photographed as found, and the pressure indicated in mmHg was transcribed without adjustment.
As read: 10 mmHg
